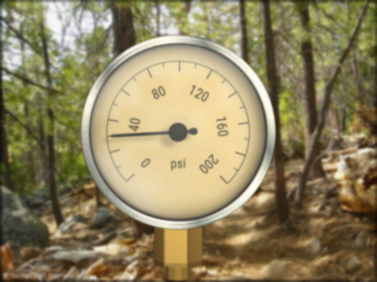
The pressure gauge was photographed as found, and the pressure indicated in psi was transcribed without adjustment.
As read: 30 psi
